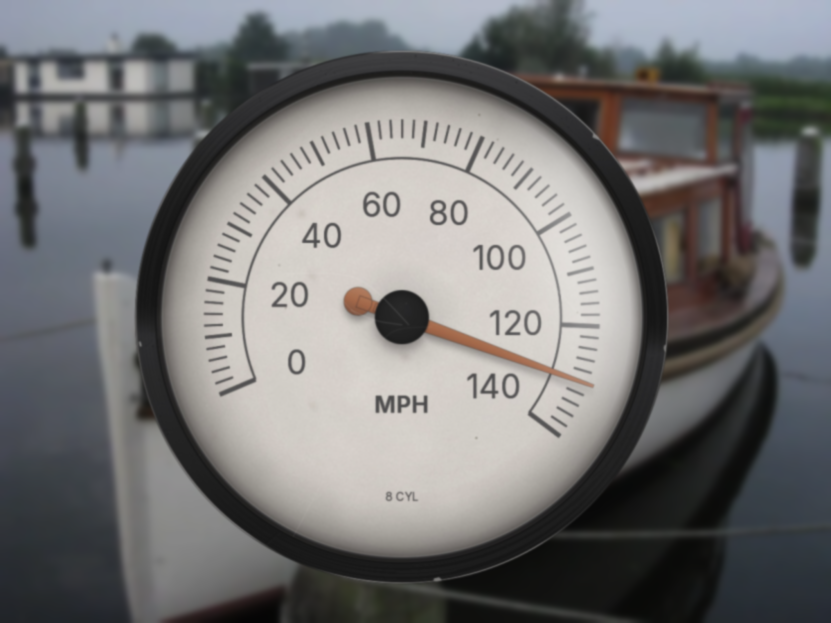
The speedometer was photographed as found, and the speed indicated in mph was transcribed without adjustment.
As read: 130 mph
